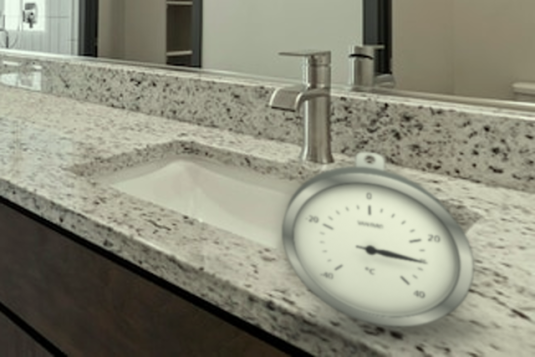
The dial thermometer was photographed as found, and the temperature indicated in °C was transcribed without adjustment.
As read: 28 °C
